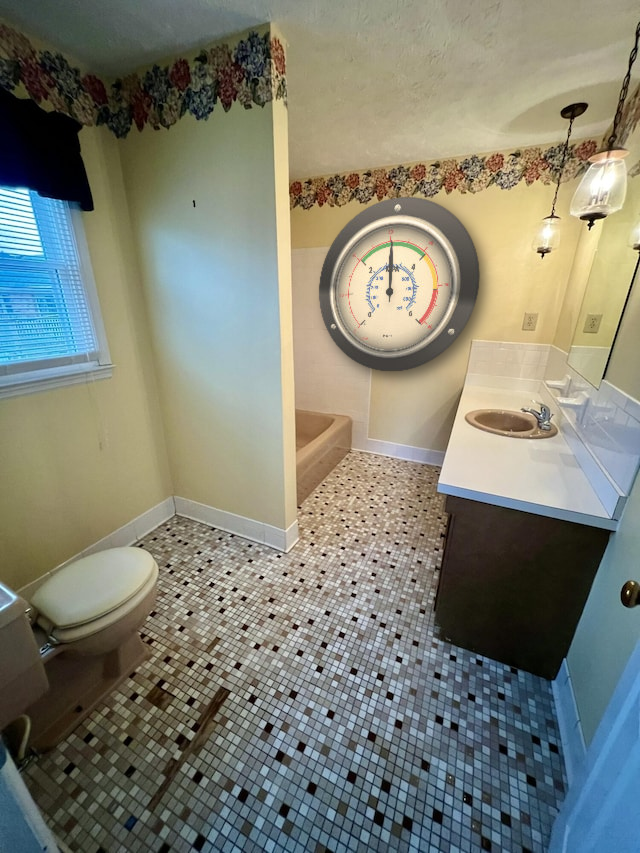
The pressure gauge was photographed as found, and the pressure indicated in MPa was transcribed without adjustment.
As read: 3 MPa
